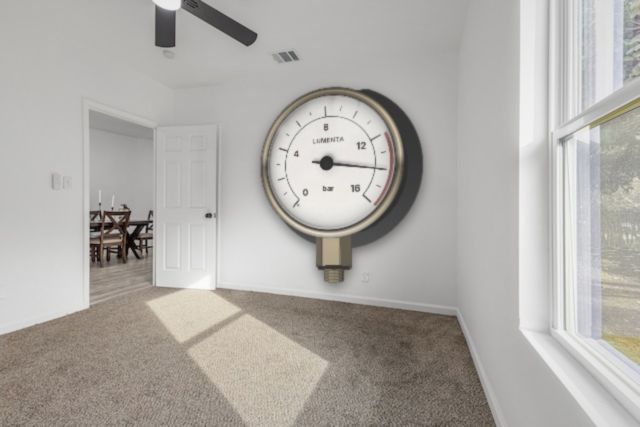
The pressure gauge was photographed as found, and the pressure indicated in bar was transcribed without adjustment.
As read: 14 bar
